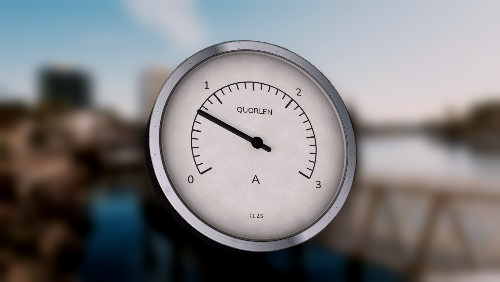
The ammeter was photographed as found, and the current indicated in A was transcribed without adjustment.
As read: 0.7 A
